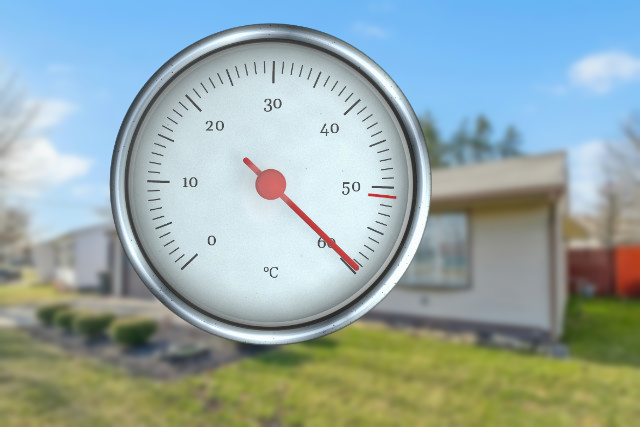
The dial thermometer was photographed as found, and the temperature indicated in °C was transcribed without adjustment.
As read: 59.5 °C
